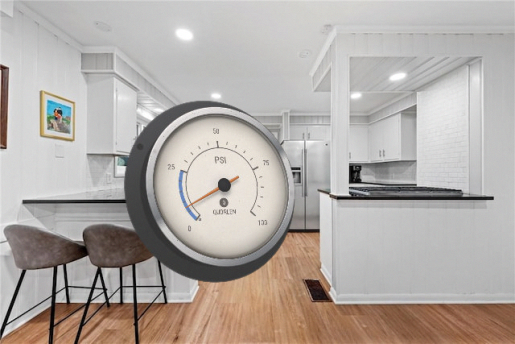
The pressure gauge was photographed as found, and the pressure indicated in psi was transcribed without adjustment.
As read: 7.5 psi
